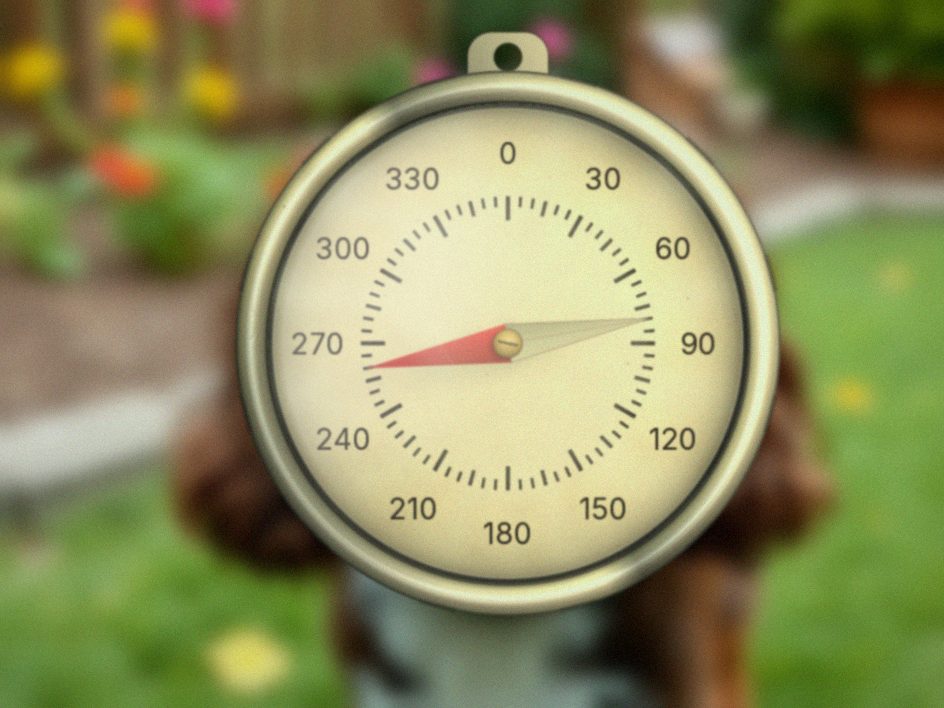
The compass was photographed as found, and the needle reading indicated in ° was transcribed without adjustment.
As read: 260 °
